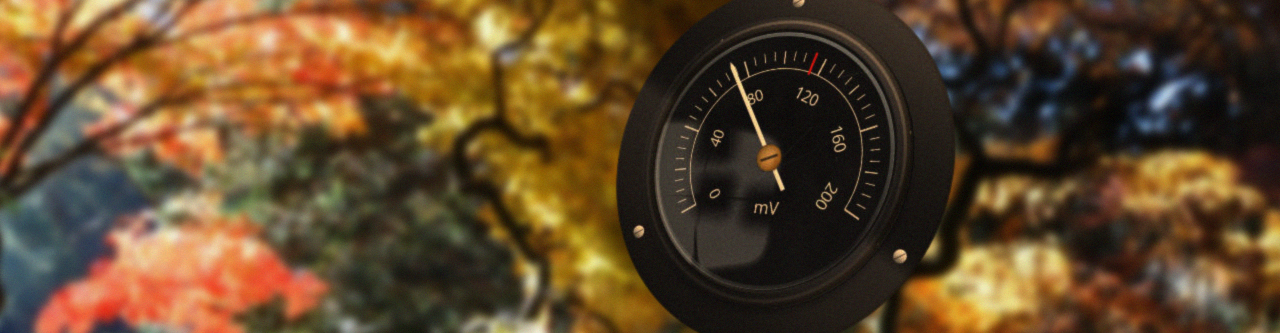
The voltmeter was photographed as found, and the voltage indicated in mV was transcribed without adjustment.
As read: 75 mV
